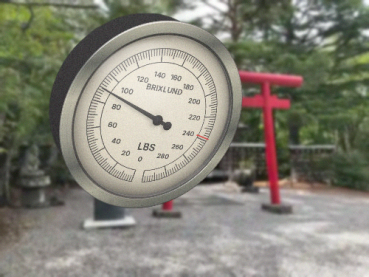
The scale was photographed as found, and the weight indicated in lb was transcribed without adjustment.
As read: 90 lb
